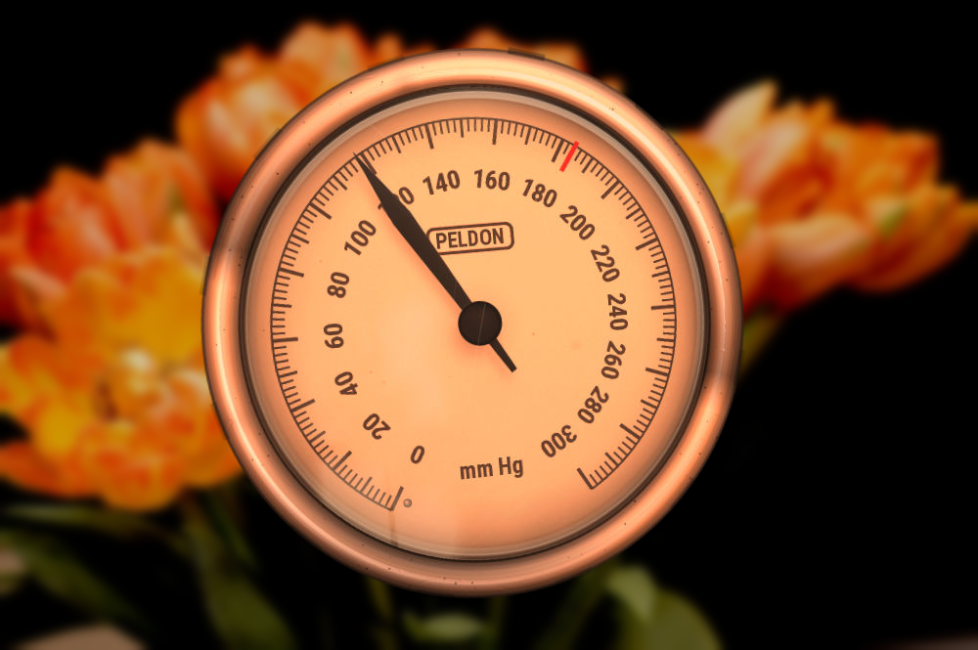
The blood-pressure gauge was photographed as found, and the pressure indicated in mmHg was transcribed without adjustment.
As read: 118 mmHg
